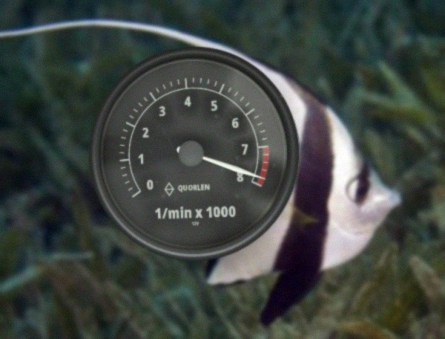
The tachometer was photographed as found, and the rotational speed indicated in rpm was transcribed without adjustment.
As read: 7800 rpm
